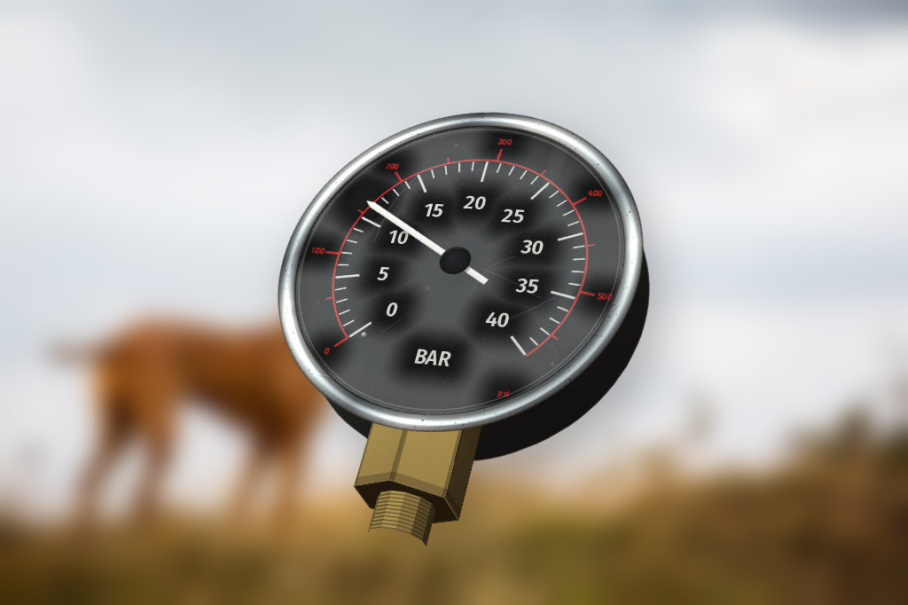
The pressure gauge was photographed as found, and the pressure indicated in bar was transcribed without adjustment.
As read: 11 bar
